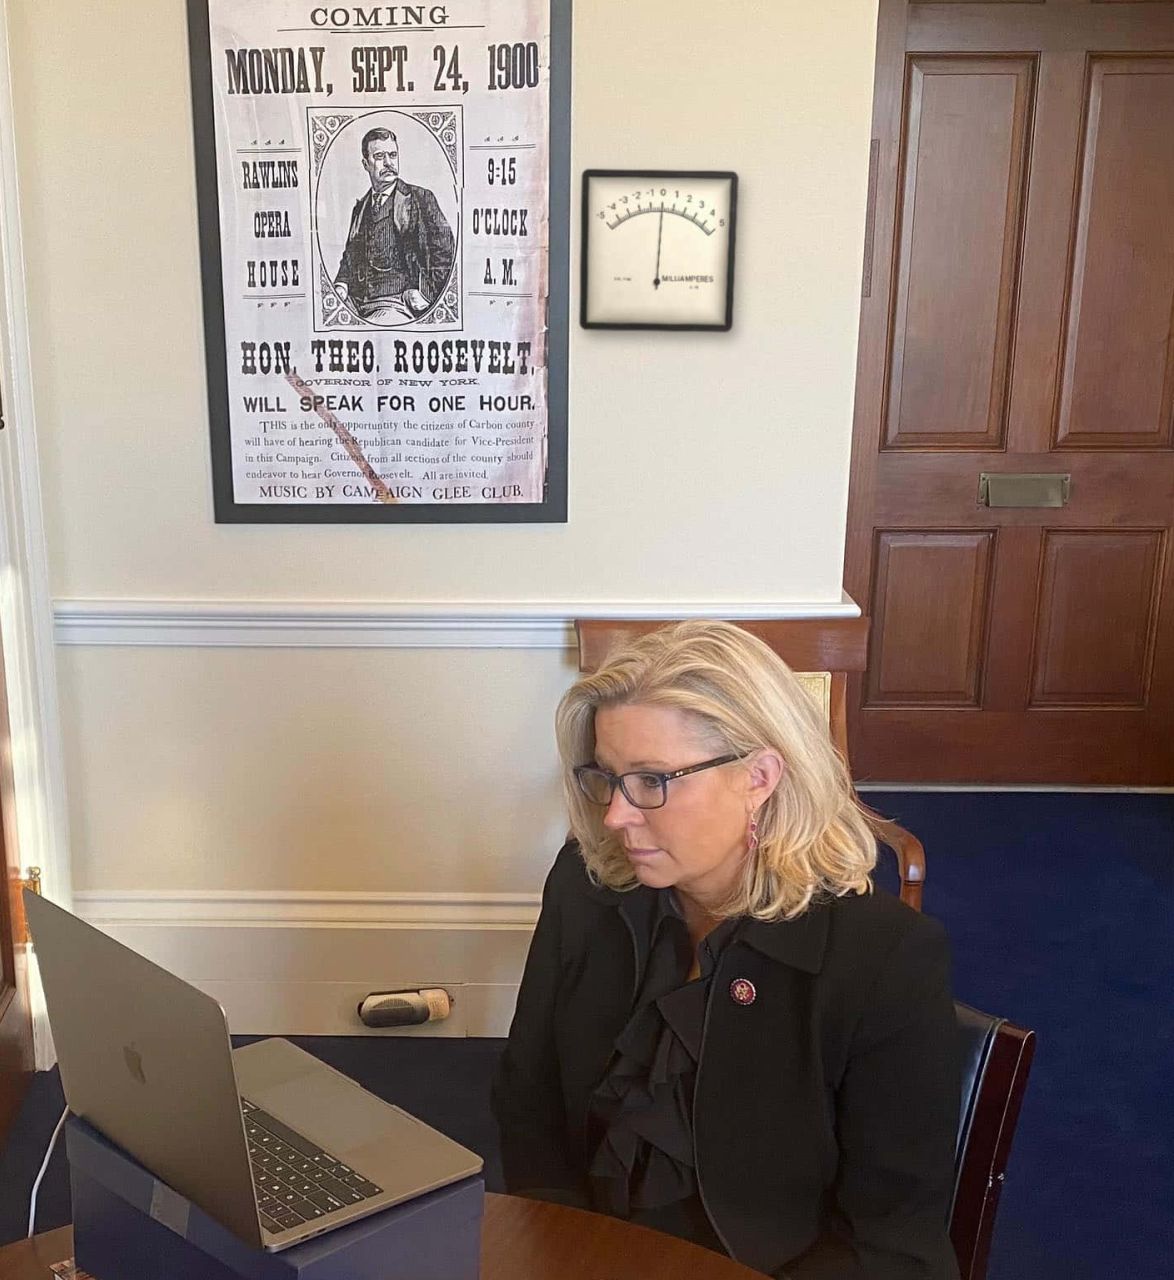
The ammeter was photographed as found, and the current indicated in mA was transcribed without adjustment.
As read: 0 mA
